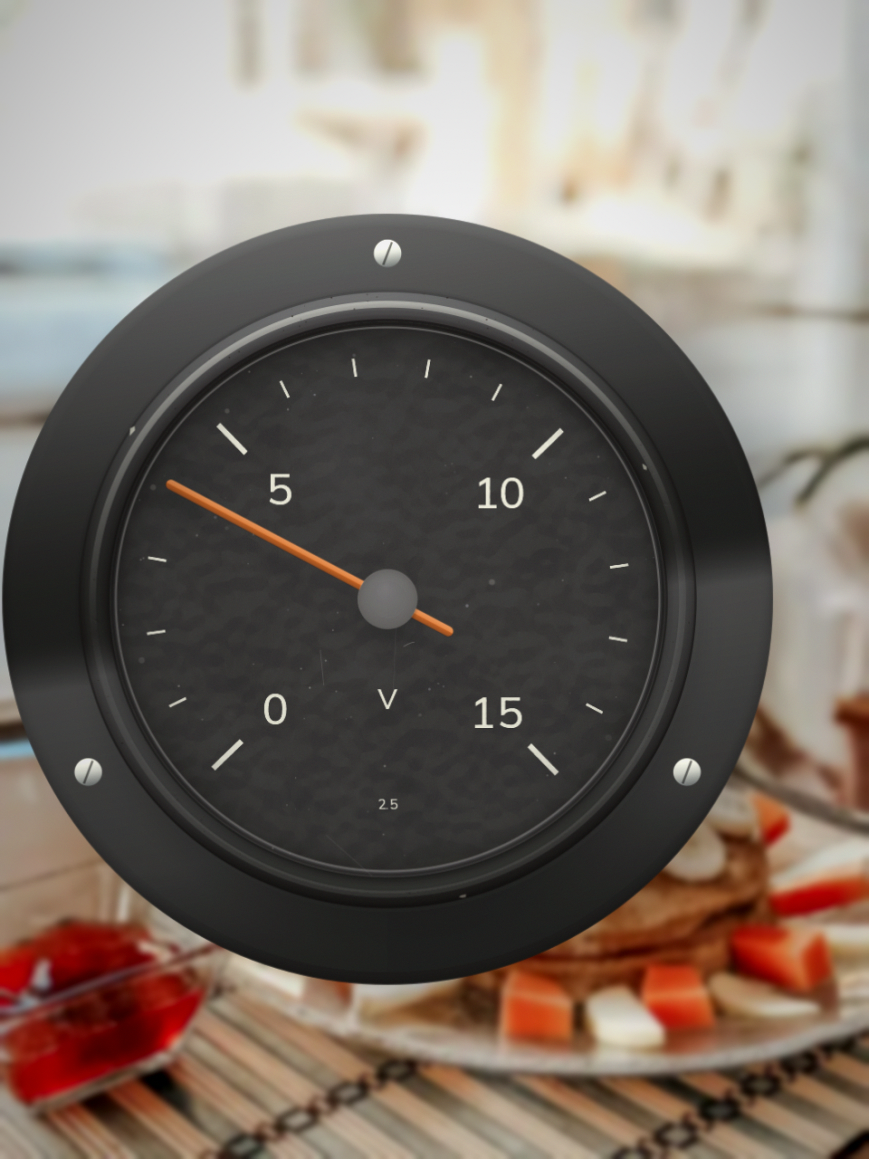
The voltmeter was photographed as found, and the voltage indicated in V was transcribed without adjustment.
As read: 4 V
